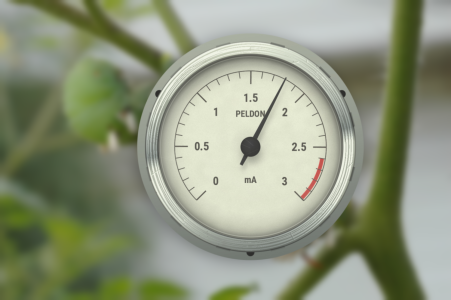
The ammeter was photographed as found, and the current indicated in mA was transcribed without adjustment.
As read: 1.8 mA
